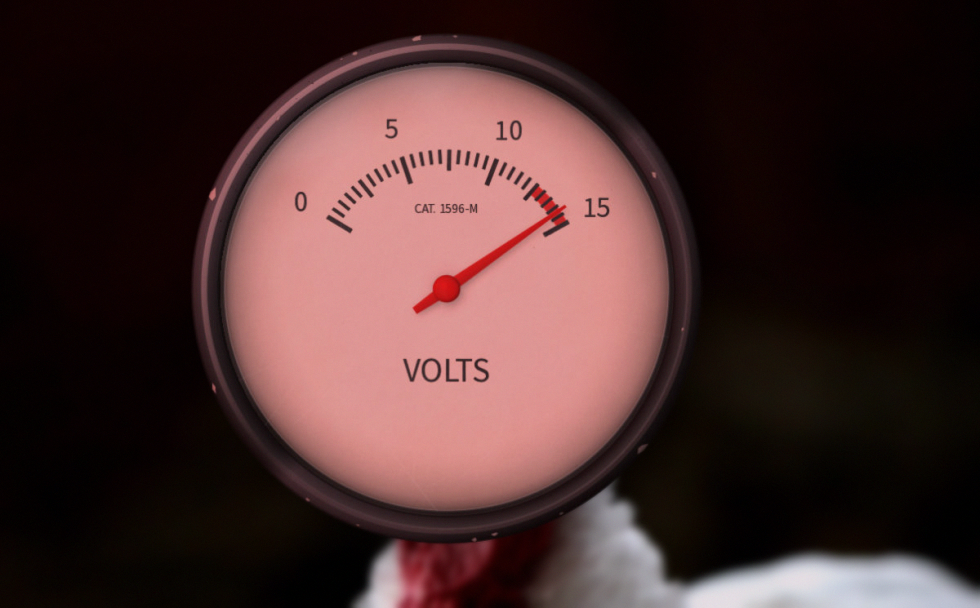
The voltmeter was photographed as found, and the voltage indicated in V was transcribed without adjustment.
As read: 14.25 V
